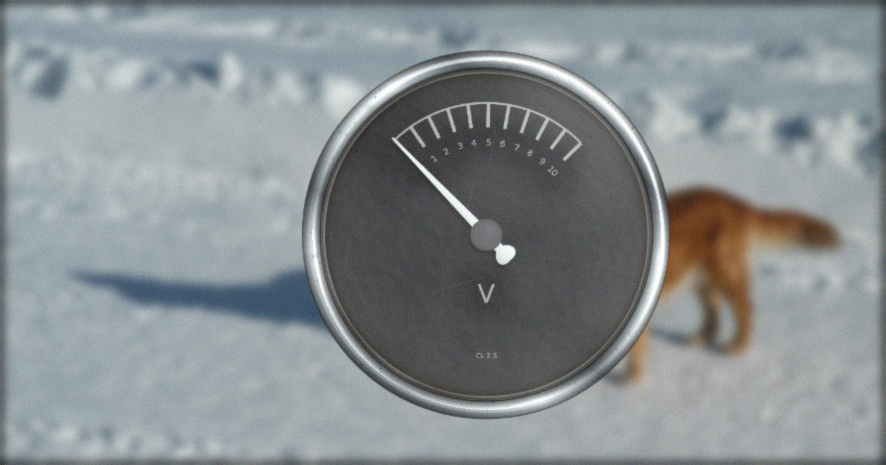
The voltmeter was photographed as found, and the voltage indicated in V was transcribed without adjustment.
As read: 0 V
